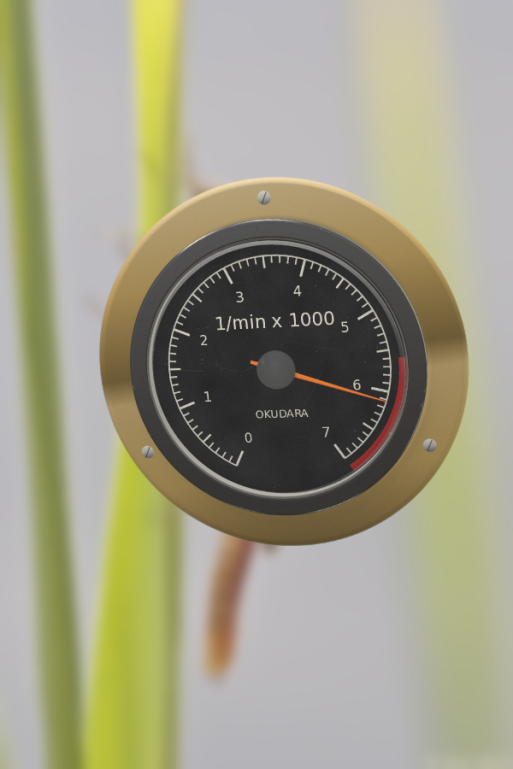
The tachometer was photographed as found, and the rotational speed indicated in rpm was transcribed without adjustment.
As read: 6100 rpm
